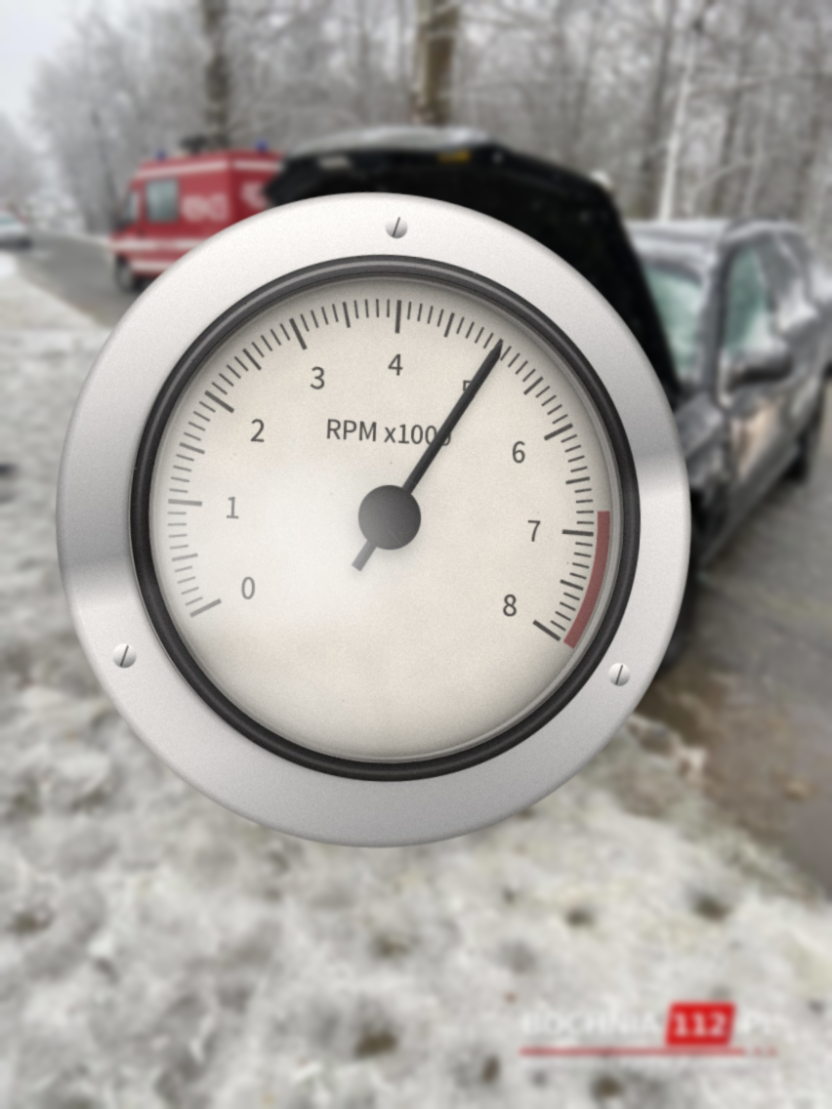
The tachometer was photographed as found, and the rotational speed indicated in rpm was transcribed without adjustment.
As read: 5000 rpm
